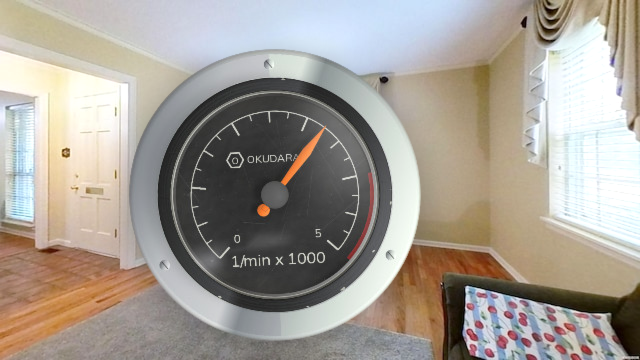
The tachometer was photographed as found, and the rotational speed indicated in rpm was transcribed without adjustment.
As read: 3250 rpm
